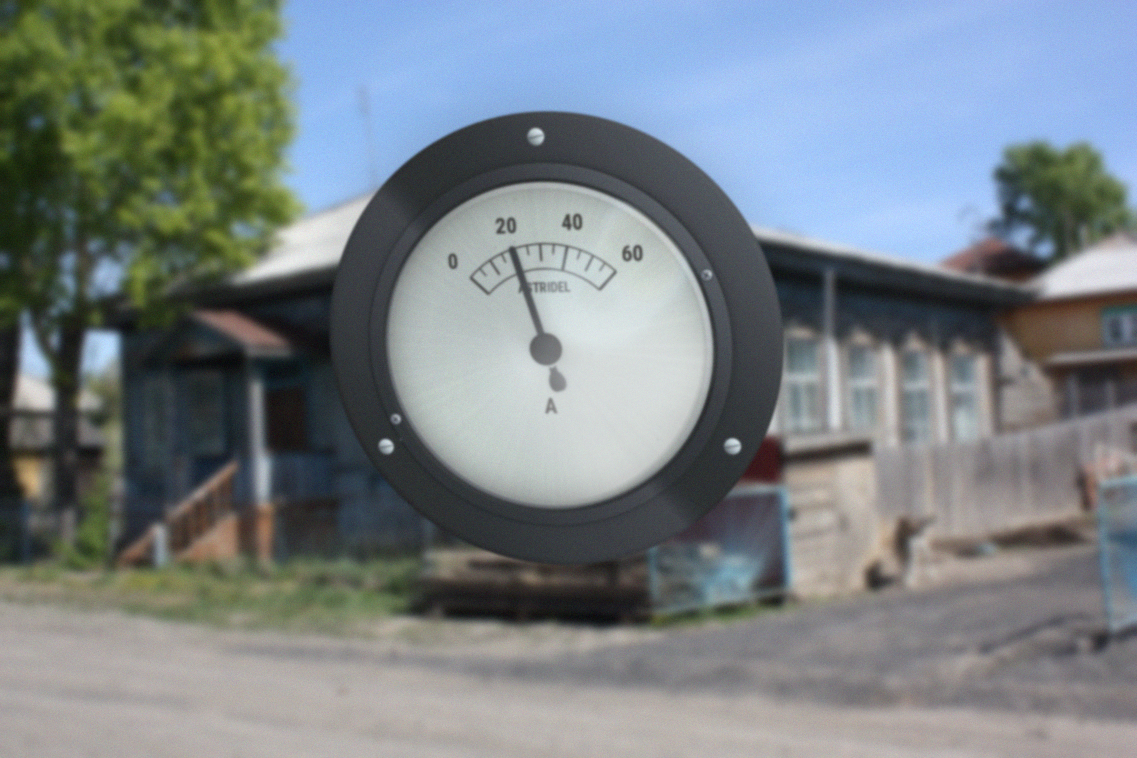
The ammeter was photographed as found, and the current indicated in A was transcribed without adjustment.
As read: 20 A
